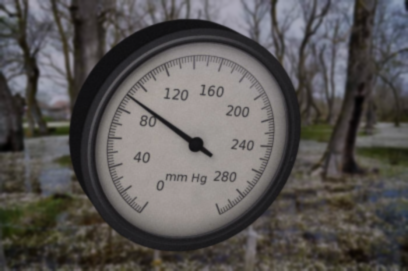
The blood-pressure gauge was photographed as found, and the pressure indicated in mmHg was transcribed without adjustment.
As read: 90 mmHg
